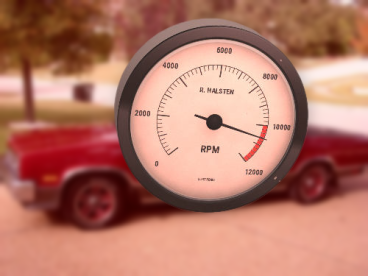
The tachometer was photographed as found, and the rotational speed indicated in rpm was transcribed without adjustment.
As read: 10600 rpm
